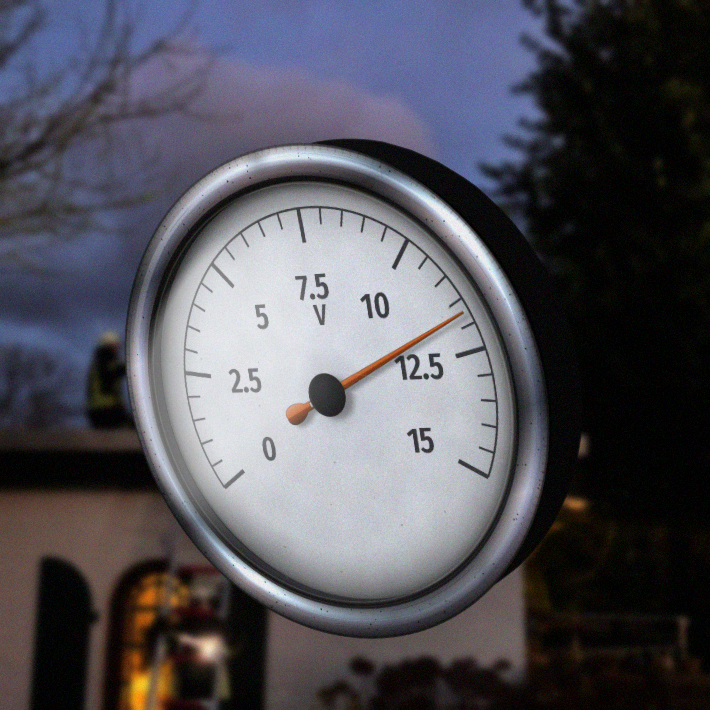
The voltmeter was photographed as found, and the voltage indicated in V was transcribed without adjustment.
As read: 11.75 V
